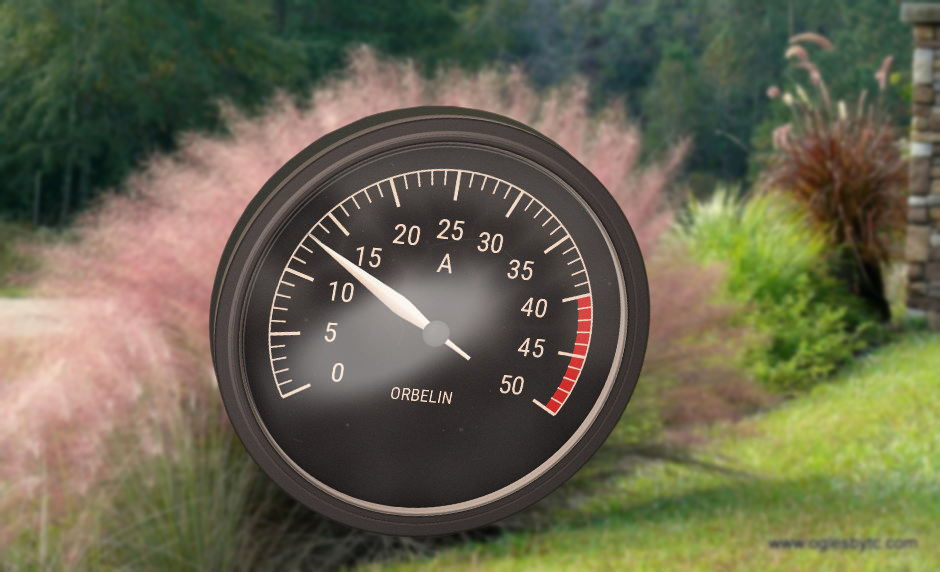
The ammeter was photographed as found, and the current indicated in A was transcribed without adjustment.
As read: 13 A
